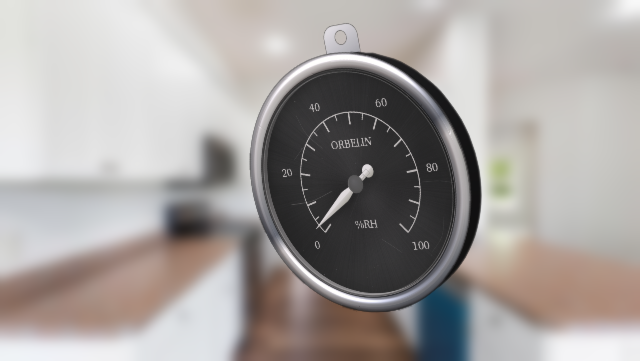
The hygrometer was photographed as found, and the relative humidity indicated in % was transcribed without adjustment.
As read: 2.5 %
